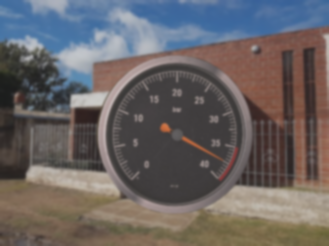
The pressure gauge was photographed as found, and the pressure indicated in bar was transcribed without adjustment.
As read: 37.5 bar
